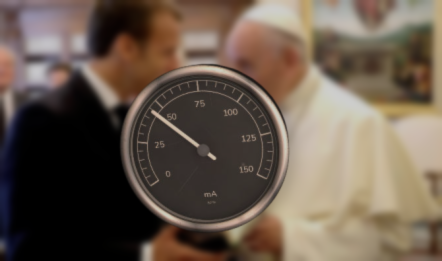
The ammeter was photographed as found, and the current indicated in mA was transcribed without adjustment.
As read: 45 mA
